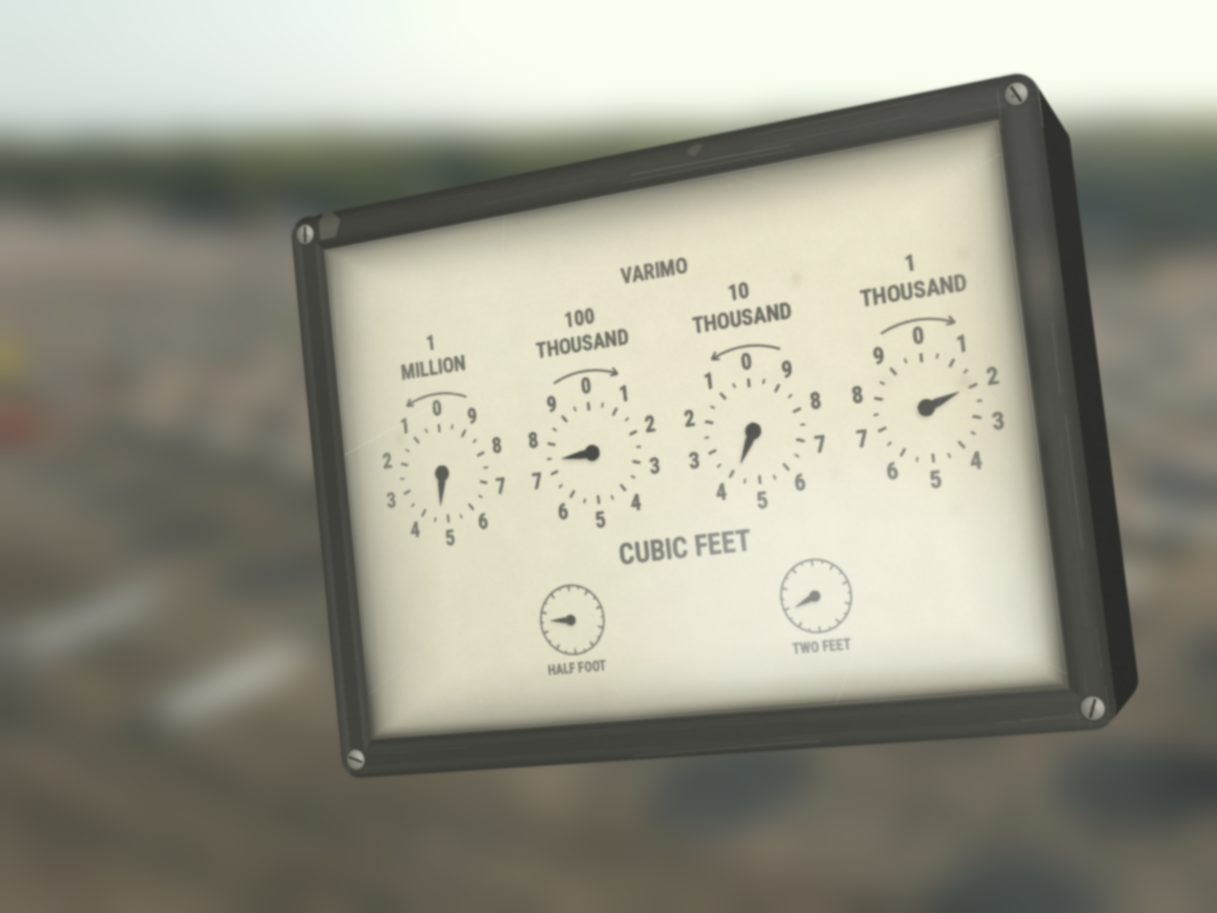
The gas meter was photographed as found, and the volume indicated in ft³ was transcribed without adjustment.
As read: 474200 ft³
